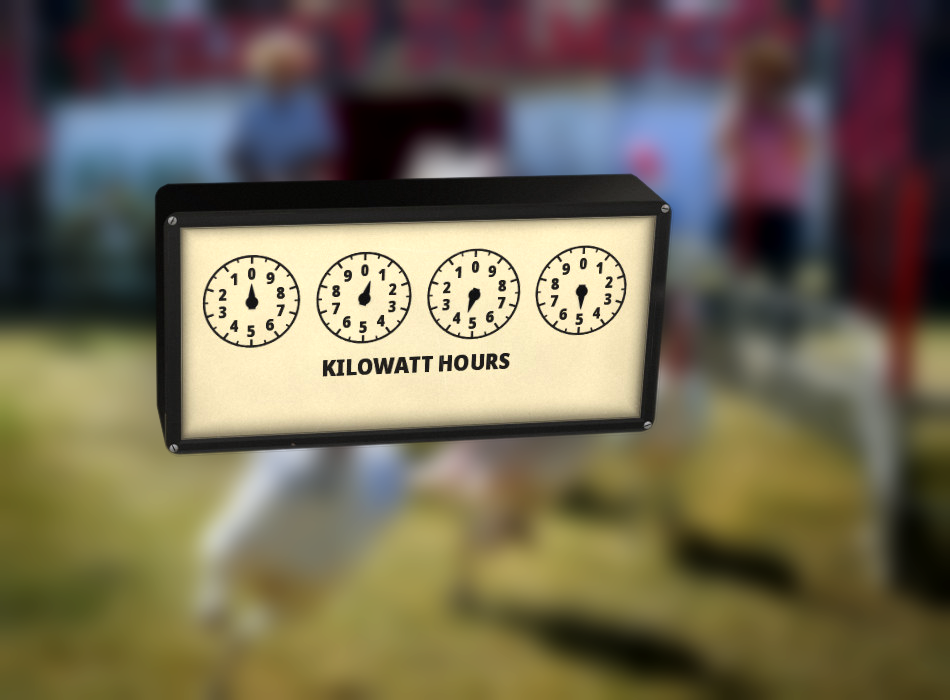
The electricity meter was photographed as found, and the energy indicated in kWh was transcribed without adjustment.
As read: 45 kWh
